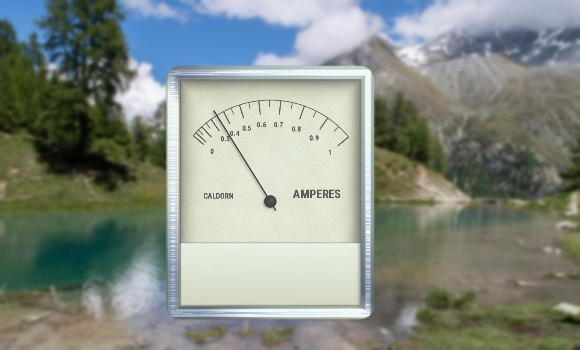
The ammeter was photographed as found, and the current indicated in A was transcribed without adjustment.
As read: 0.35 A
